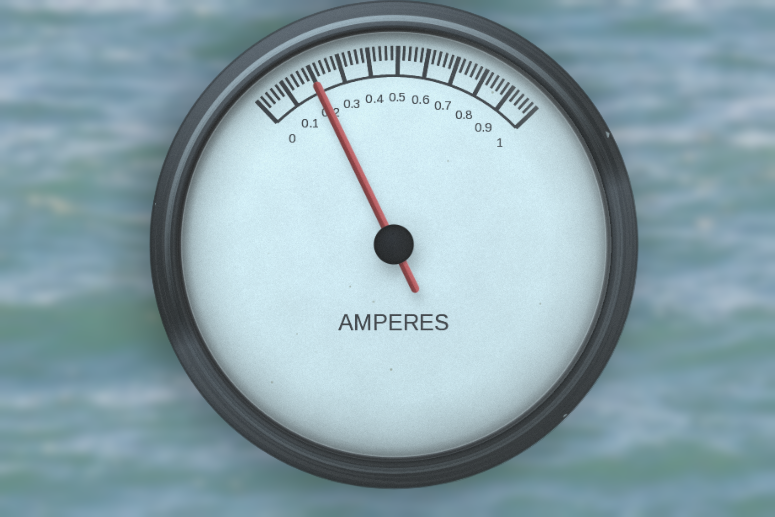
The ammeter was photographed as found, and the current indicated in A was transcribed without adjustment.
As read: 0.2 A
